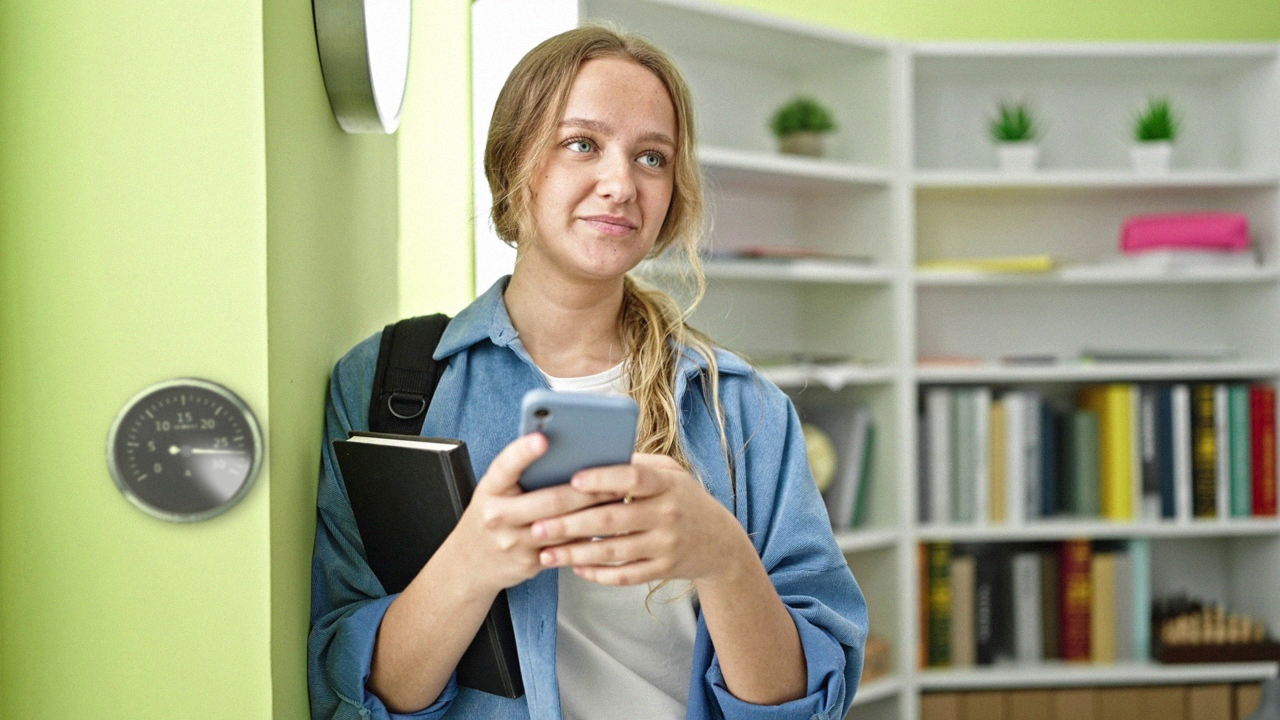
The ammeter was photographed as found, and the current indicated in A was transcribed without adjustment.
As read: 27 A
